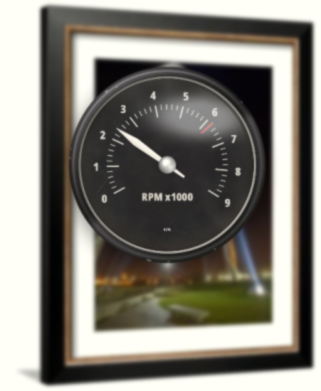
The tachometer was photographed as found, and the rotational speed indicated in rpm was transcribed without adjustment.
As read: 2400 rpm
